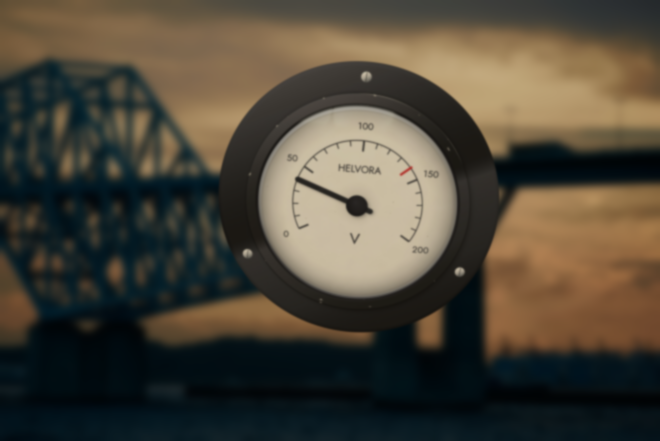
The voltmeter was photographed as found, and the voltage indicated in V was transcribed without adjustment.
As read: 40 V
